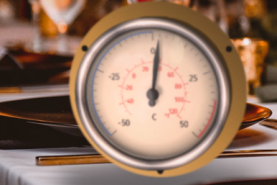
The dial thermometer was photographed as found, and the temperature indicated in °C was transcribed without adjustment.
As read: 2.5 °C
